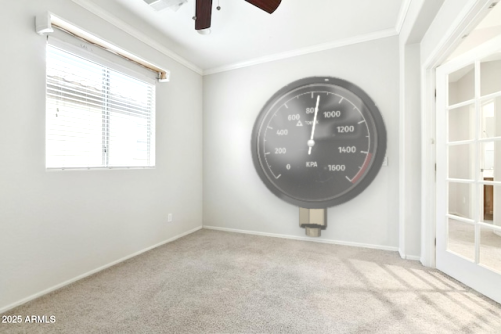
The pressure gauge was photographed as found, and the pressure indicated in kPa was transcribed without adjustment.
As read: 850 kPa
